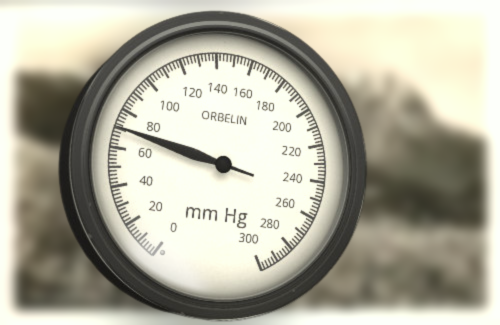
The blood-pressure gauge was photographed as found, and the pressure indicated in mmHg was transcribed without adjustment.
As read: 70 mmHg
